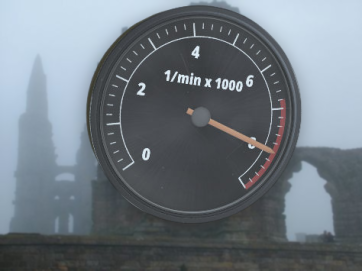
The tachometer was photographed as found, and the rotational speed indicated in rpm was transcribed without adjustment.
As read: 8000 rpm
